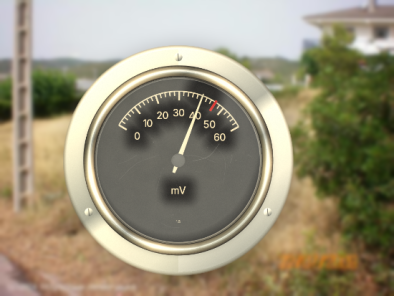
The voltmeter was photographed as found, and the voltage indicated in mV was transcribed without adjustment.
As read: 40 mV
